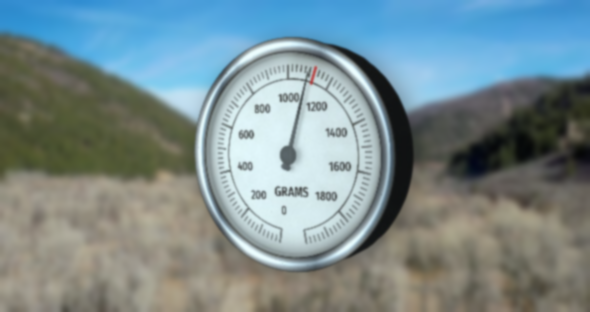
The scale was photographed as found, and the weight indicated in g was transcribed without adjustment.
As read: 1100 g
